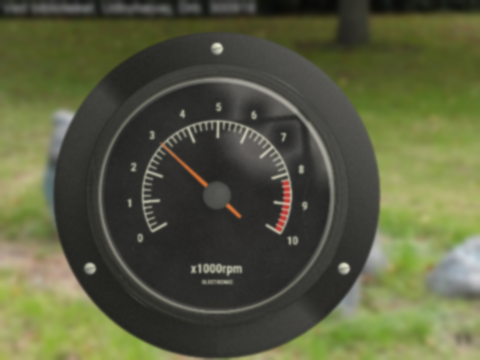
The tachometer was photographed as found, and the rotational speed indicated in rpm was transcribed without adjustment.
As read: 3000 rpm
